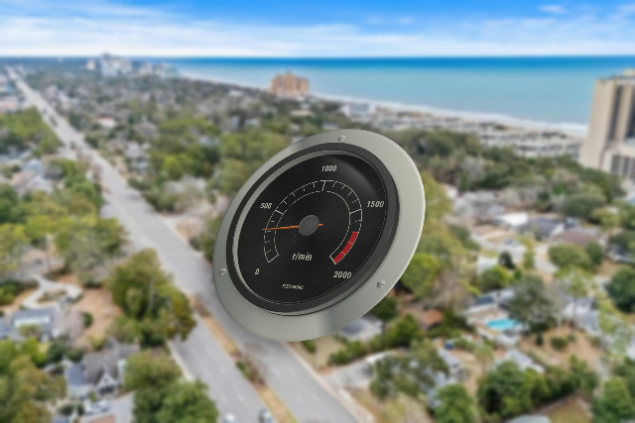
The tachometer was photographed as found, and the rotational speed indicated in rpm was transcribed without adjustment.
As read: 300 rpm
